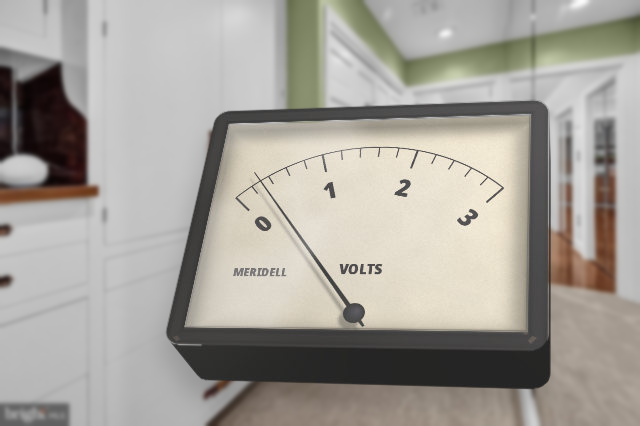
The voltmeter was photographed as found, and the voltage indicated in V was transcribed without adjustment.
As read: 0.3 V
